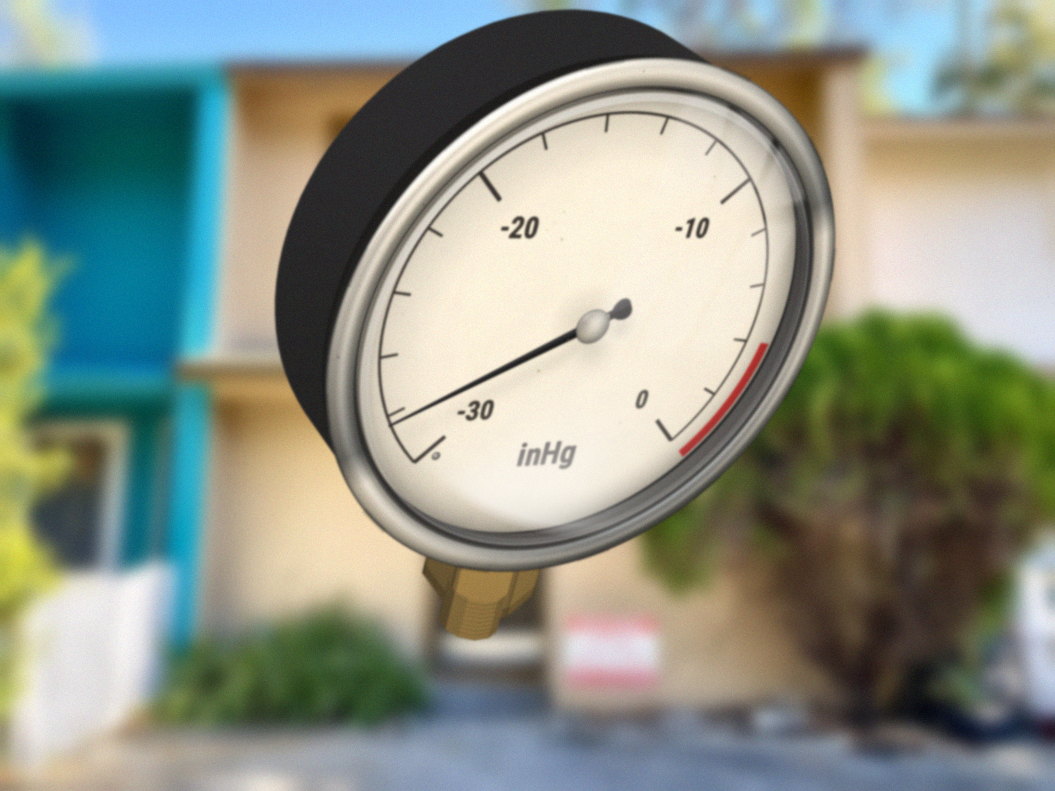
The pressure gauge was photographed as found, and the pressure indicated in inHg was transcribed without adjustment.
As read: -28 inHg
